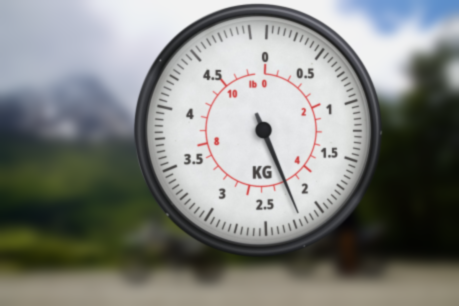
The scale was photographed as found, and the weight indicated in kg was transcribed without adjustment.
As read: 2.2 kg
